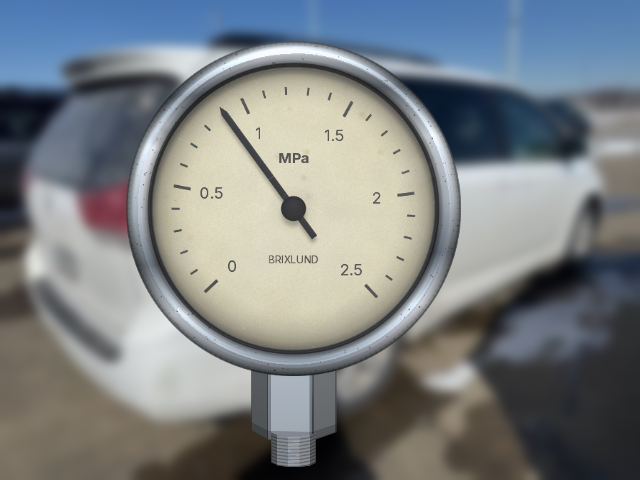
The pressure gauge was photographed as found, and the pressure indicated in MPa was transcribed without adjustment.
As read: 0.9 MPa
